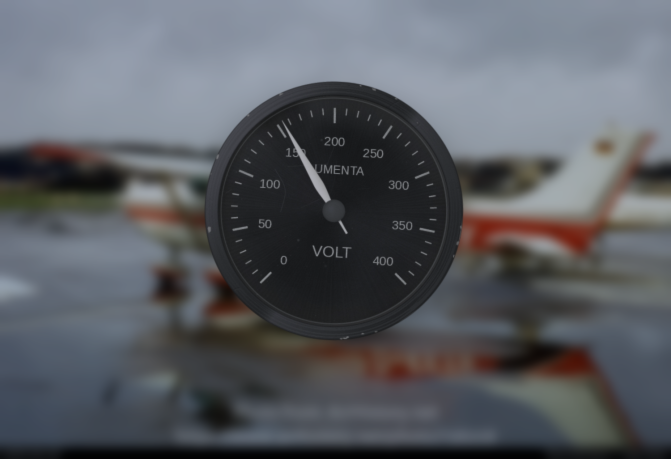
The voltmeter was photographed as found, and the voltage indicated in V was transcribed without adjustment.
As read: 155 V
